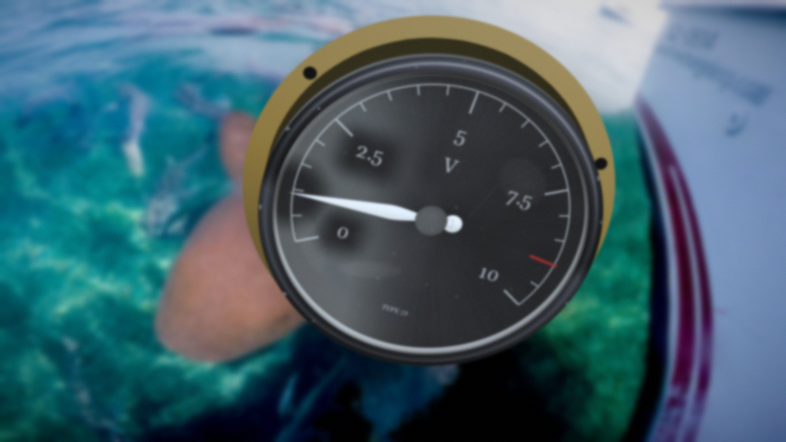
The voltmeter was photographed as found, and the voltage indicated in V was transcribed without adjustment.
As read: 1 V
